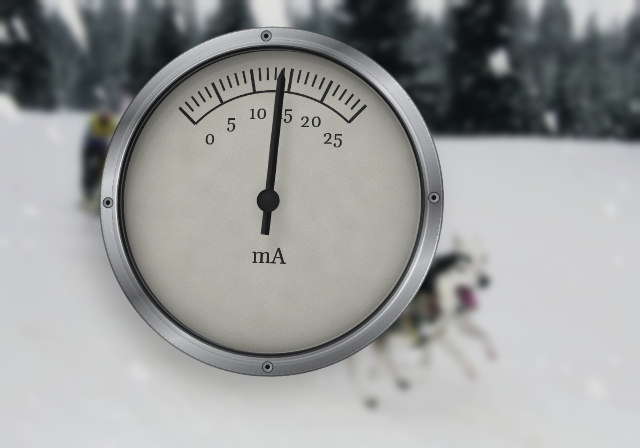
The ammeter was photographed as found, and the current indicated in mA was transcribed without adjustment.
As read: 14 mA
